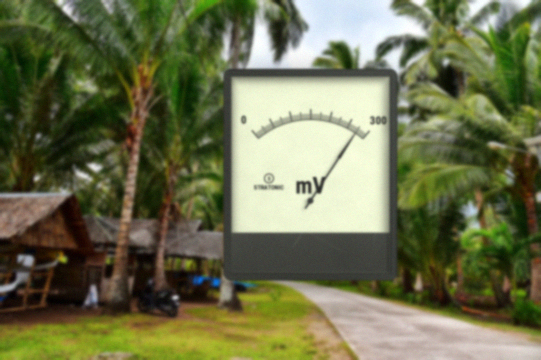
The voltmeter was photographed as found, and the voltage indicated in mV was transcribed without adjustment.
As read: 275 mV
